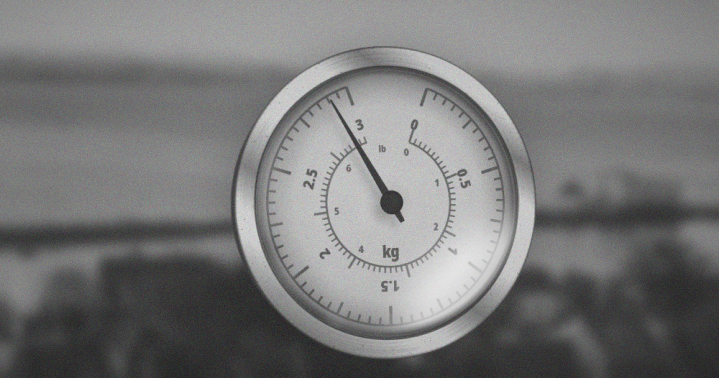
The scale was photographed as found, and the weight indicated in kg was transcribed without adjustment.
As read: 2.9 kg
